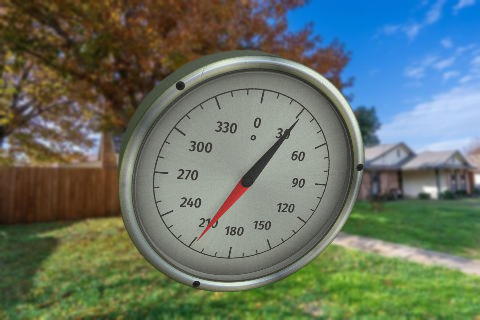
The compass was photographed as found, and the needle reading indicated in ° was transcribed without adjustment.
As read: 210 °
